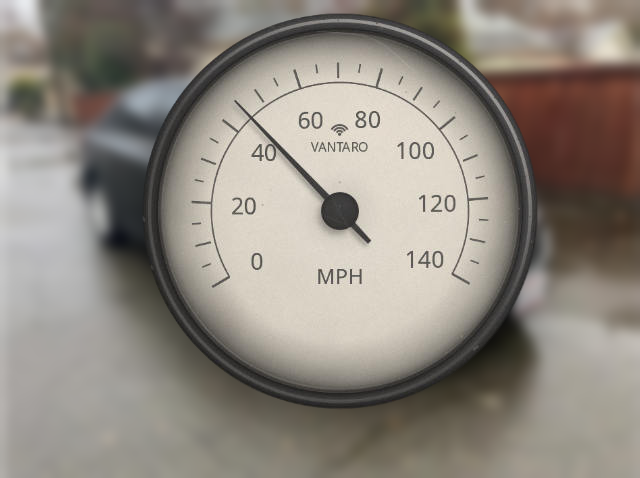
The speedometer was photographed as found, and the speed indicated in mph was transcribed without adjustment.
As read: 45 mph
